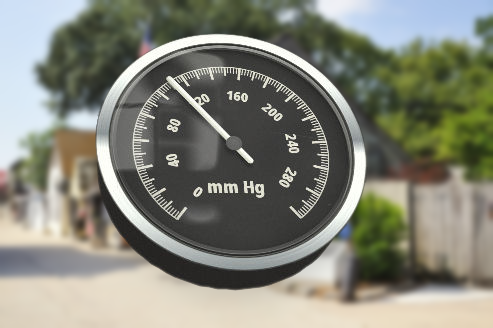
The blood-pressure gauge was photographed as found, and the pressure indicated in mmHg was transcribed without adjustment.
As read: 110 mmHg
